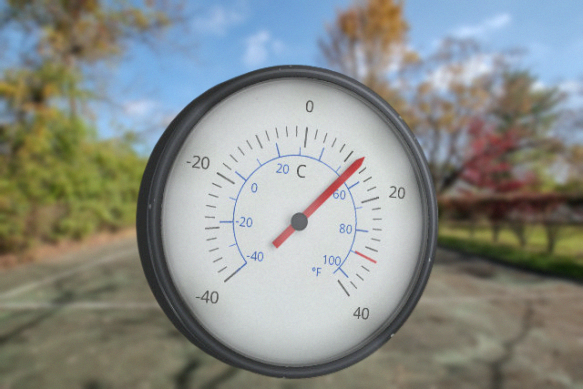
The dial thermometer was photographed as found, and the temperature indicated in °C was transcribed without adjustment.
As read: 12 °C
